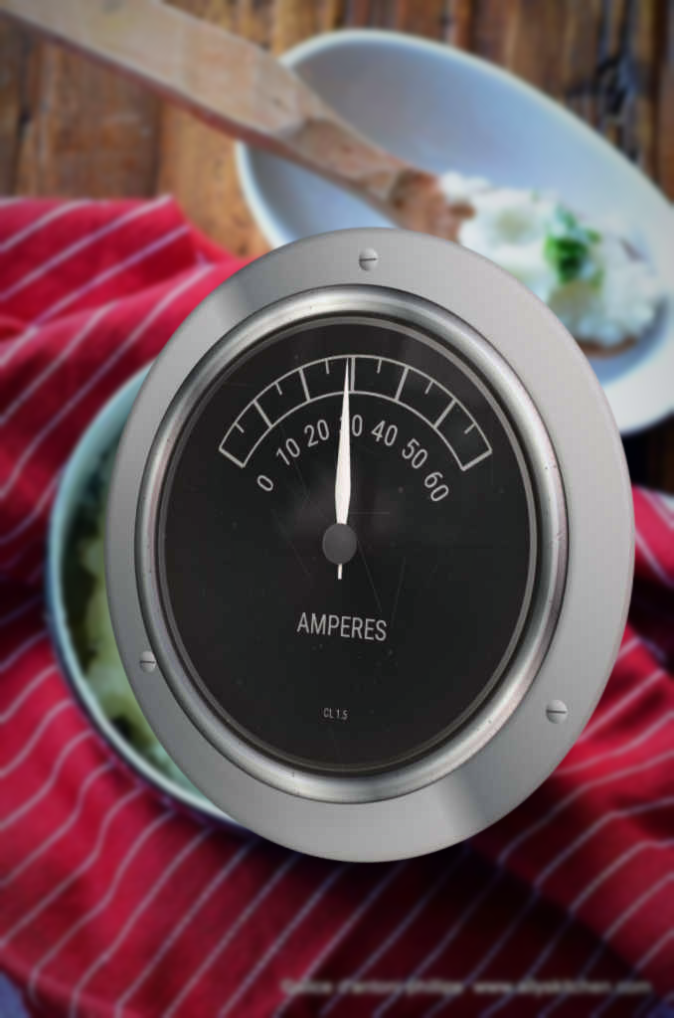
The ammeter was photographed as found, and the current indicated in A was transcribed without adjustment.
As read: 30 A
